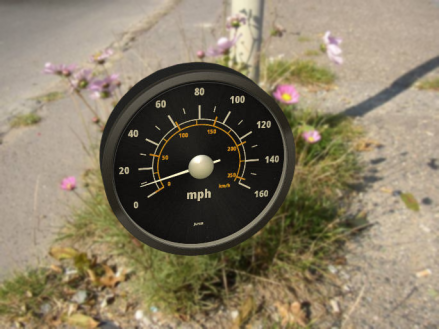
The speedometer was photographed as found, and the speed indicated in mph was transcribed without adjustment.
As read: 10 mph
